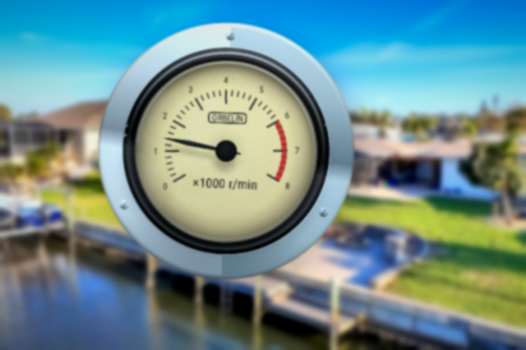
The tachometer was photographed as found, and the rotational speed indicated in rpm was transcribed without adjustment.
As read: 1400 rpm
